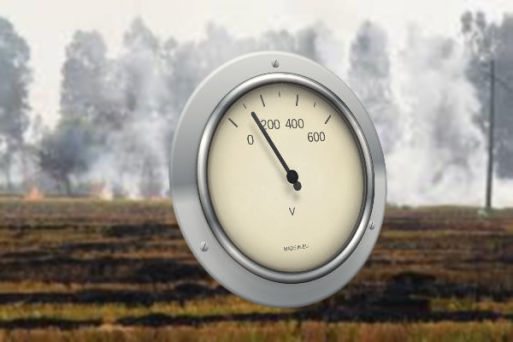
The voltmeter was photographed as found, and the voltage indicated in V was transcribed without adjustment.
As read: 100 V
